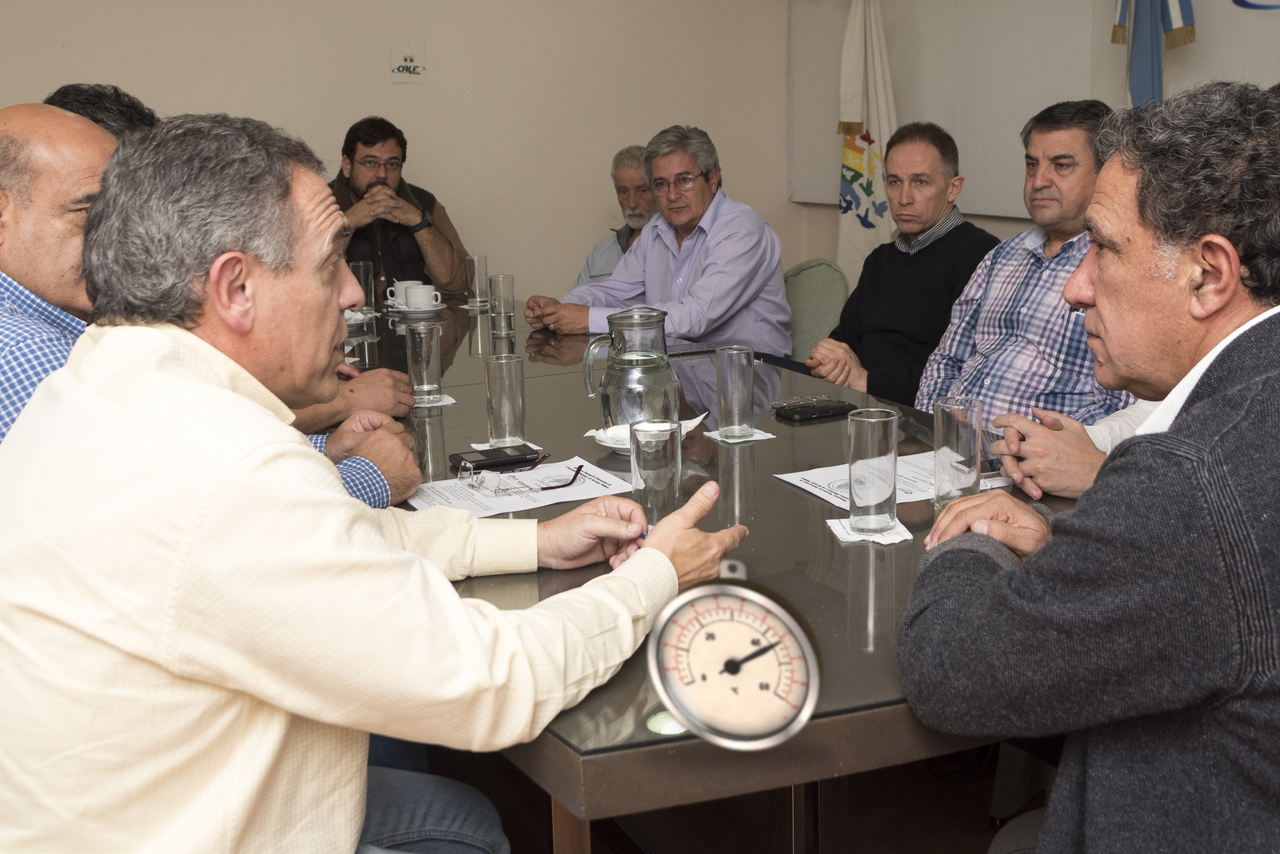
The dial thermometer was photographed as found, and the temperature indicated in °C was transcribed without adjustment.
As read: 44 °C
